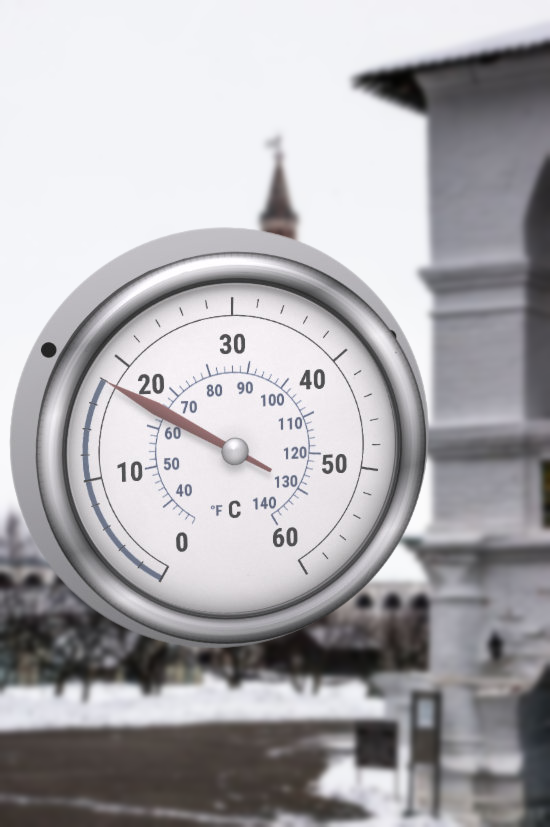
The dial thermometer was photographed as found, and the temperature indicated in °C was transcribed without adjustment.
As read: 18 °C
